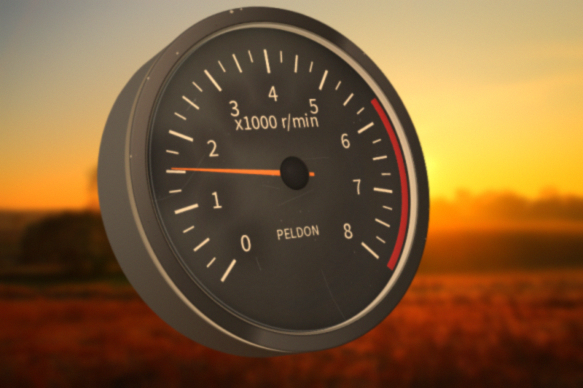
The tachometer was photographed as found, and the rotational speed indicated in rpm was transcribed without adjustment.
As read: 1500 rpm
